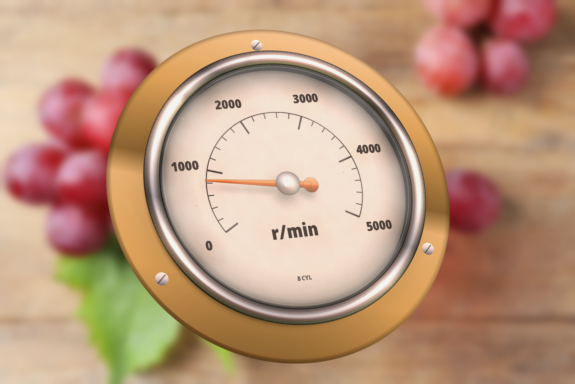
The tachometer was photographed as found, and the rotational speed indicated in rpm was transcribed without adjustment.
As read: 800 rpm
